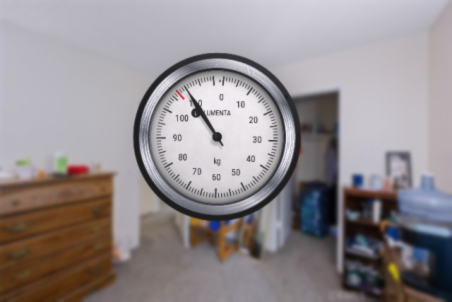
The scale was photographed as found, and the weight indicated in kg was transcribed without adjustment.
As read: 110 kg
